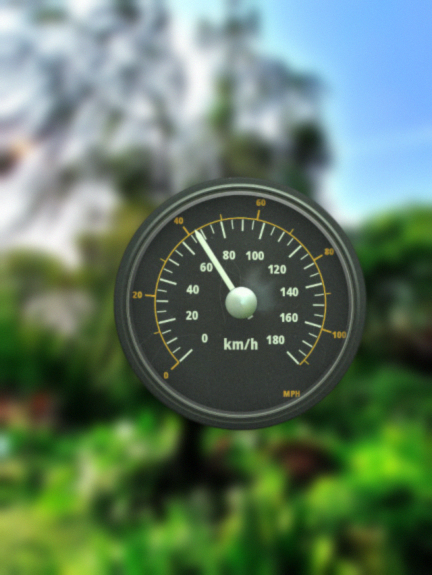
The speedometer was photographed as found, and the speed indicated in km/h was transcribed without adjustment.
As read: 67.5 km/h
